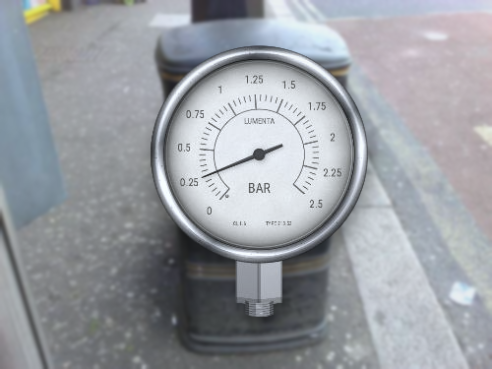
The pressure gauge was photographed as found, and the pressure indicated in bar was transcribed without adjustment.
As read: 0.25 bar
